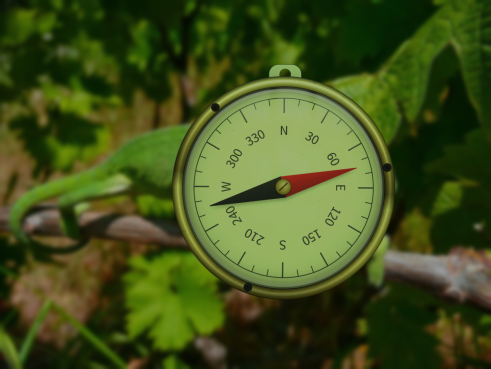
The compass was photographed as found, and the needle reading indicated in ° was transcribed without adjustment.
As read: 75 °
